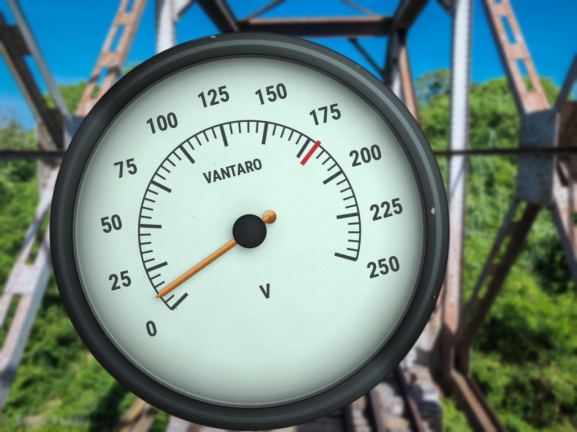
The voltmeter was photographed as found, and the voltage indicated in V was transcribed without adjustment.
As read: 10 V
